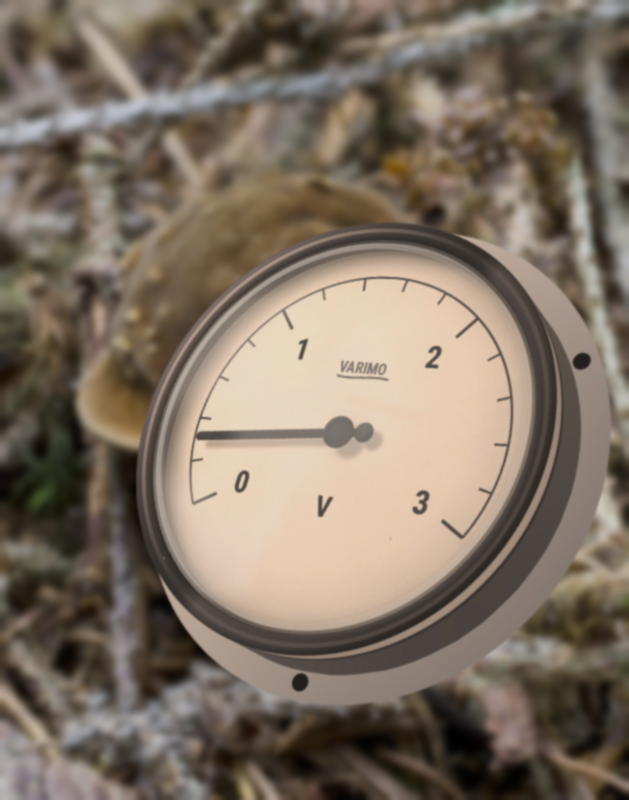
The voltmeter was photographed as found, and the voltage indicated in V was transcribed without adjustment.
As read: 0.3 V
